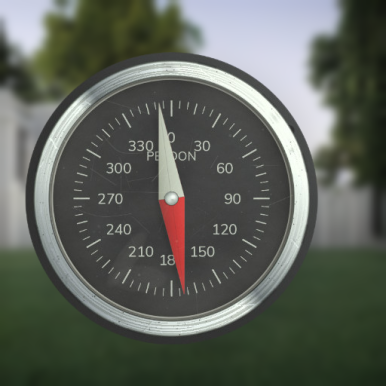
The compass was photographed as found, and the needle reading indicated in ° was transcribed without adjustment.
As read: 172.5 °
